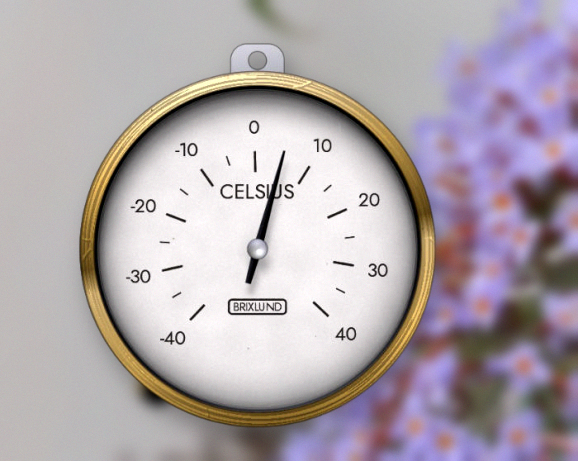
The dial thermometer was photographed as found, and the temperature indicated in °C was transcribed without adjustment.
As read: 5 °C
